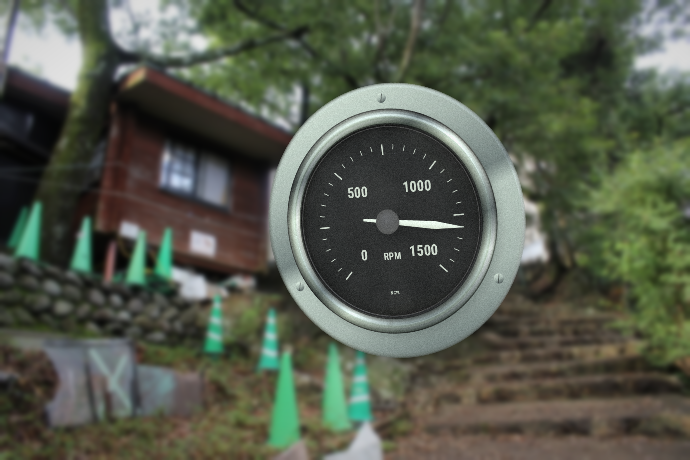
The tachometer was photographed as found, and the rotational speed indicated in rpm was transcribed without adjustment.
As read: 1300 rpm
